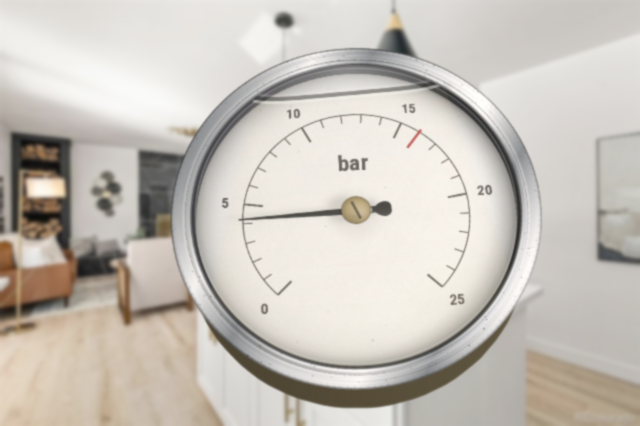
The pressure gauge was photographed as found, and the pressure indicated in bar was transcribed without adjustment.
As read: 4 bar
